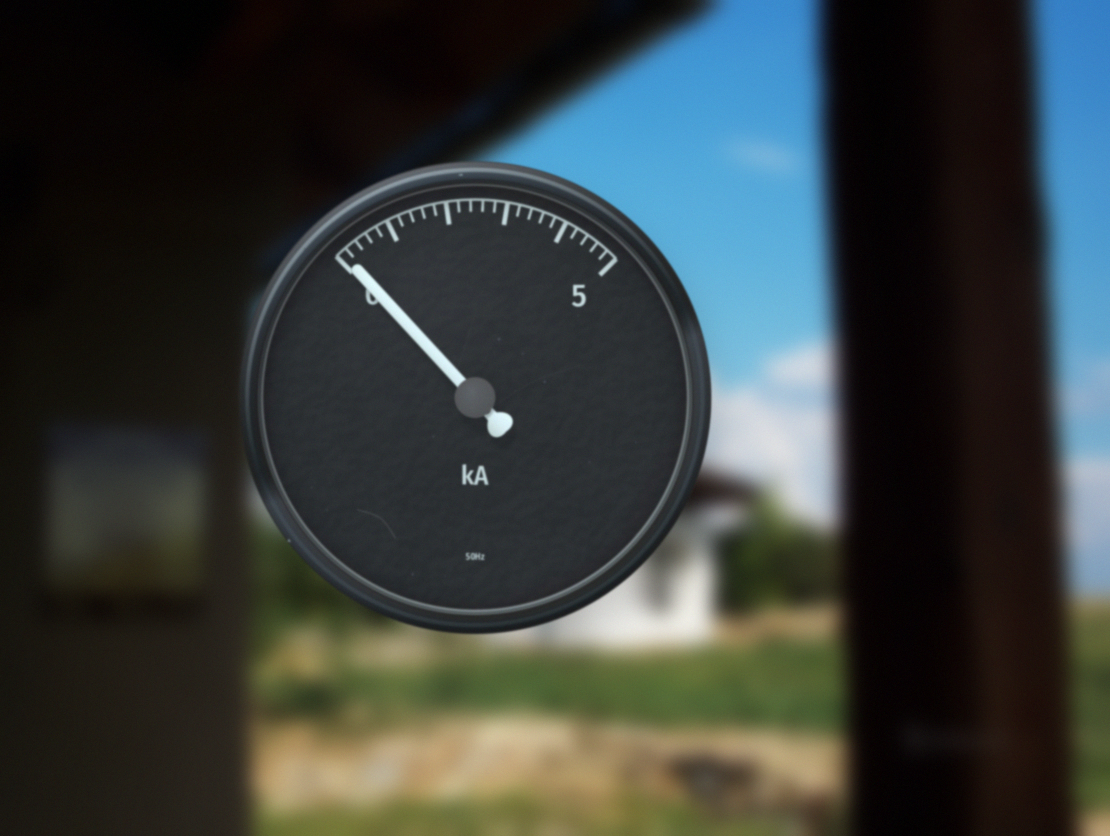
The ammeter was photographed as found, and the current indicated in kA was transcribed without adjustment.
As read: 0.1 kA
